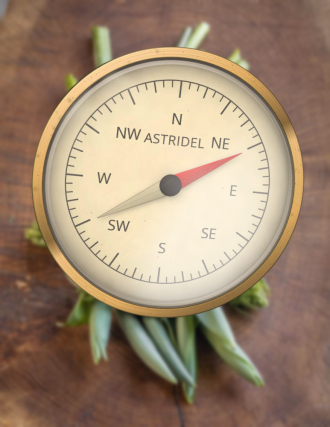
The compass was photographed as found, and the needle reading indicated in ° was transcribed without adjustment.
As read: 60 °
